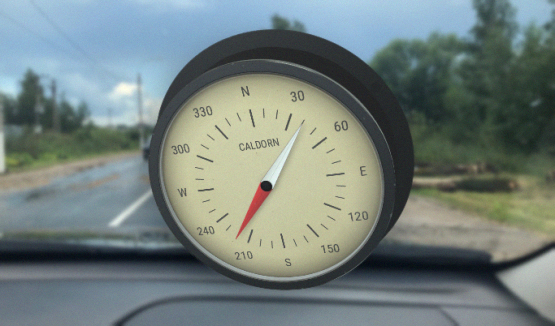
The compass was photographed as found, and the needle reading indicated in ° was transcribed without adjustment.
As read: 220 °
